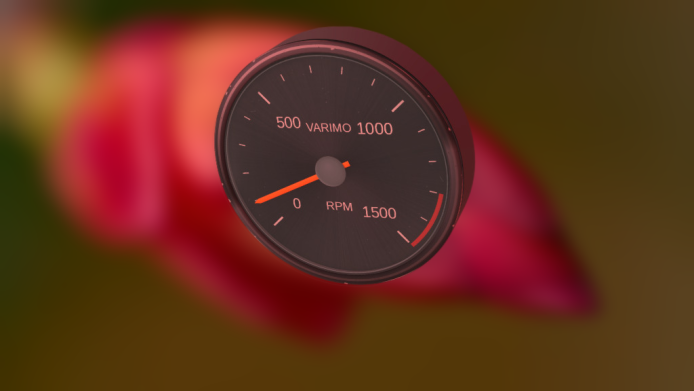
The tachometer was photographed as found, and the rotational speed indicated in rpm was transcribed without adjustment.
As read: 100 rpm
